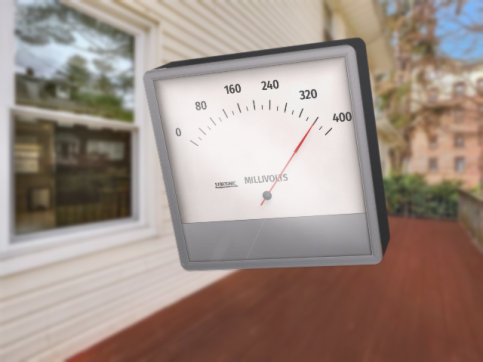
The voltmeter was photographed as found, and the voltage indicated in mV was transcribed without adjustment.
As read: 360 mV
